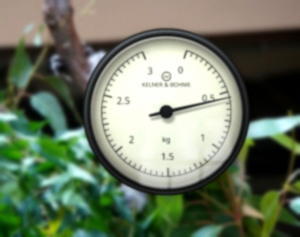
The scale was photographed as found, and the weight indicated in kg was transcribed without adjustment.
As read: 0.55 kg
